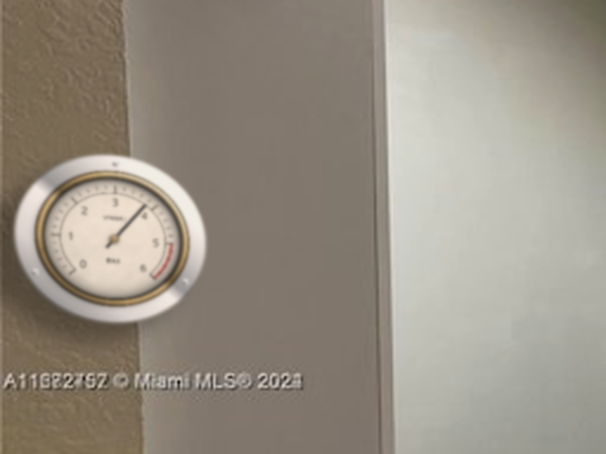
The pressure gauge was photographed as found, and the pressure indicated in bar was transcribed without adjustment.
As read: 3.8 bar
